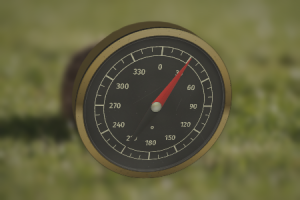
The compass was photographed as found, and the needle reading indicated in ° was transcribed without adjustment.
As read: 30 °
